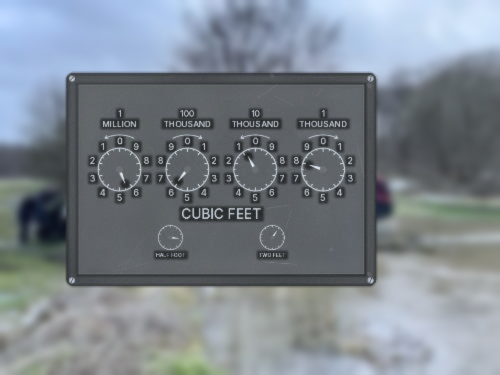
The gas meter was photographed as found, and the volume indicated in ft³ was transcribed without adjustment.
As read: 560800 ft³
